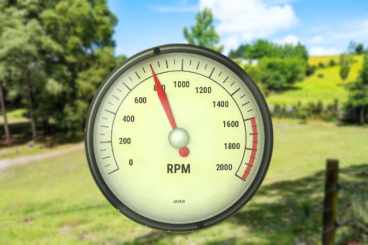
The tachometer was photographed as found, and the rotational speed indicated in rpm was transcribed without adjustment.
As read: 800 rpm
